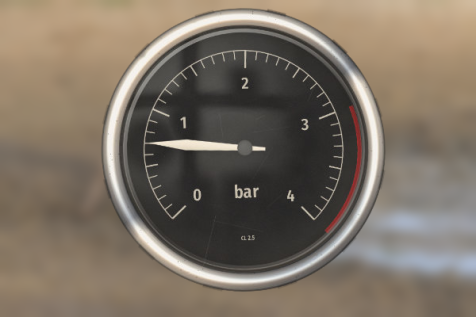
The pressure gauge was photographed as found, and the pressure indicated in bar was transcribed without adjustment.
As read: 0.7 bar
